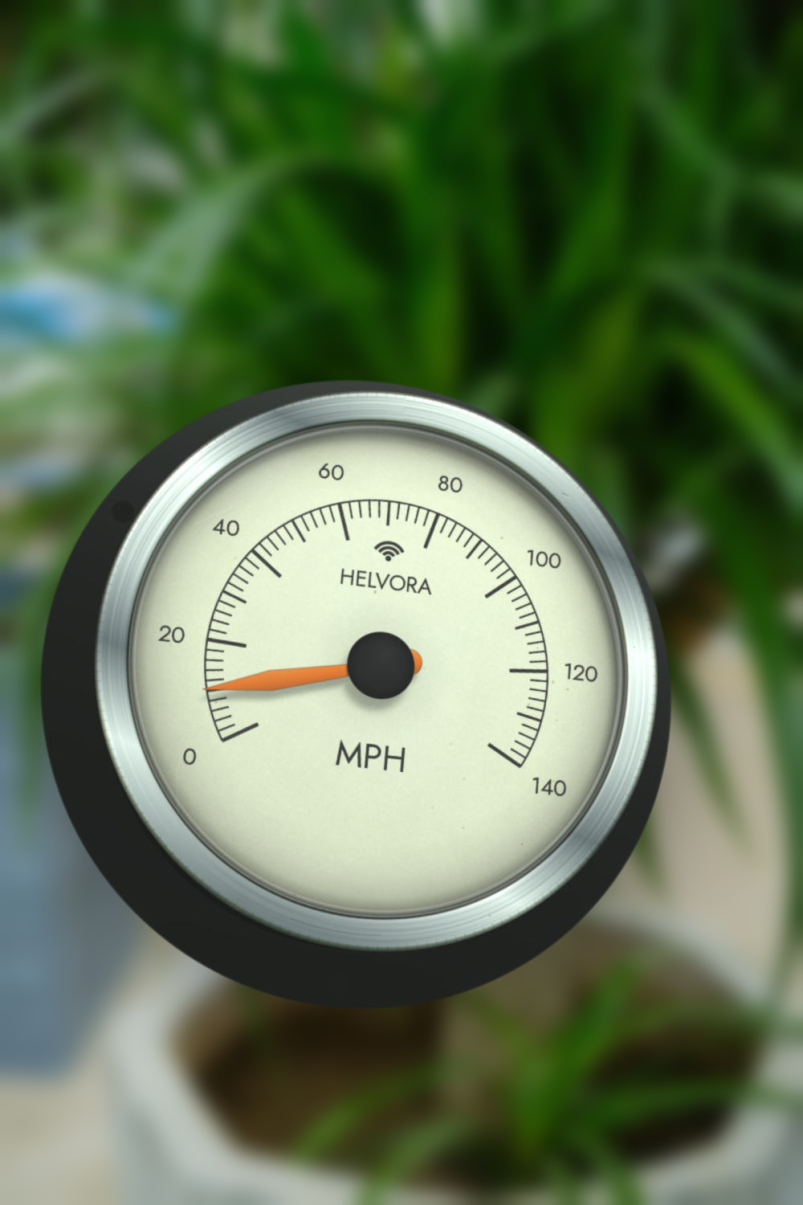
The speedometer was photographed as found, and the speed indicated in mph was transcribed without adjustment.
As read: 10 mph
